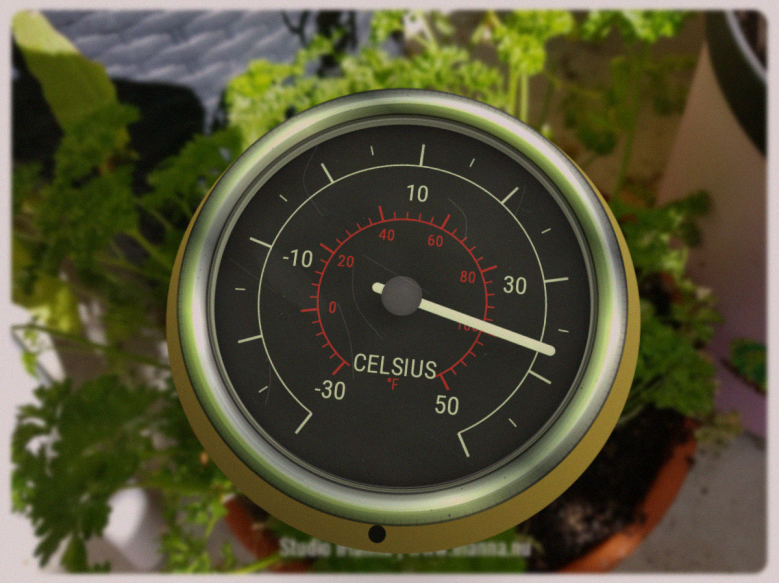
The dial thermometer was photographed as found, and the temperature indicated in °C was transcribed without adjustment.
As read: 37.5 °C
